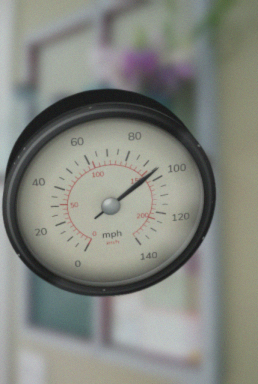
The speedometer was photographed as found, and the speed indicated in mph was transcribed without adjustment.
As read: 95 mph
